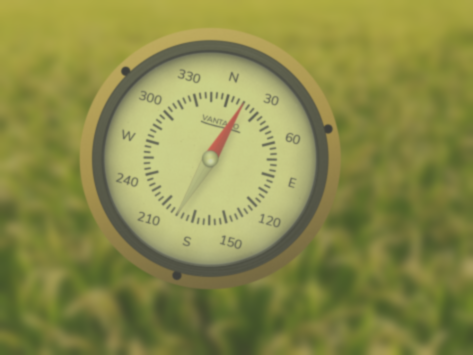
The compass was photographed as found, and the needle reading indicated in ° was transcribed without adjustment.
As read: 15 °
